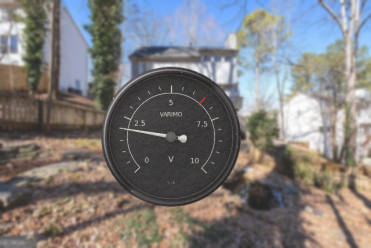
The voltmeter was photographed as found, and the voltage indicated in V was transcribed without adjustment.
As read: 2 V
